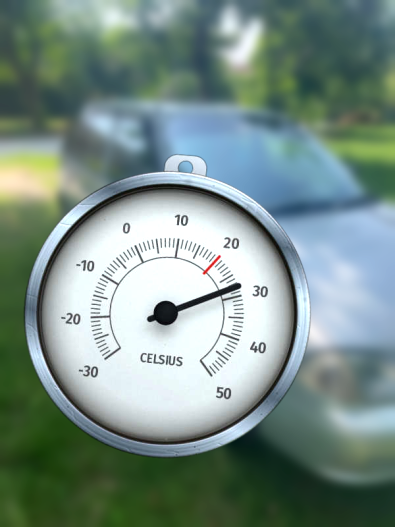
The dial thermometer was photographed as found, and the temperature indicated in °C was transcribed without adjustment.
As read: 28 °C
